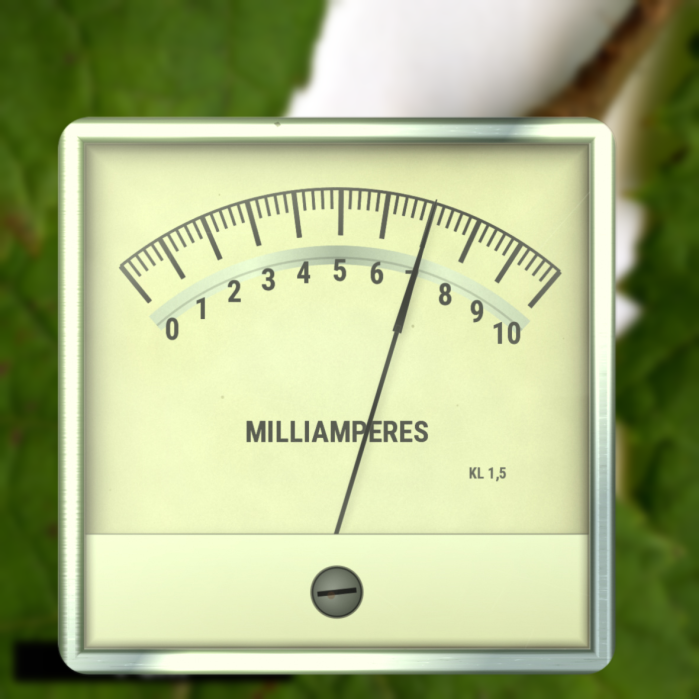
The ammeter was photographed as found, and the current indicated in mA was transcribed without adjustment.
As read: 7 mA
